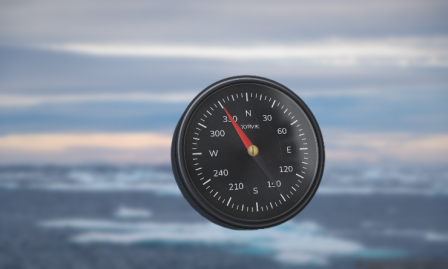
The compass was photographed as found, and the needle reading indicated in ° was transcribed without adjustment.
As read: 330 °
